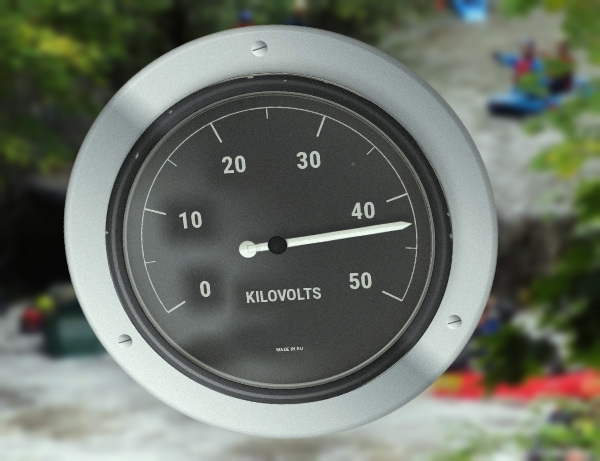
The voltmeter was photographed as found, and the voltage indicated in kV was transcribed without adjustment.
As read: 42.5 kV
